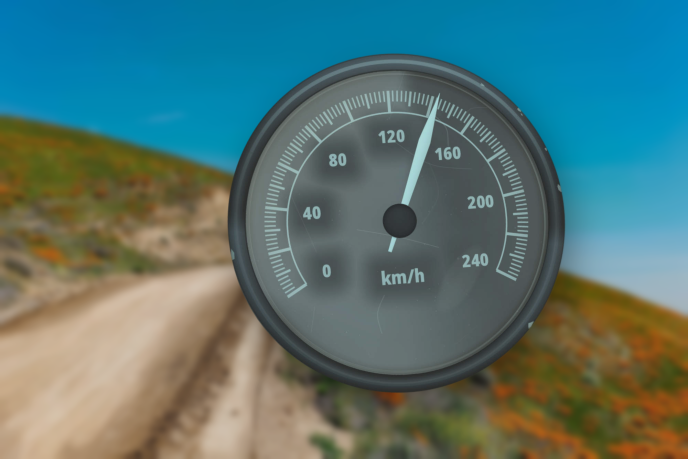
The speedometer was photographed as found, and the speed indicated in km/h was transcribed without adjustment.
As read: 142 km/h
